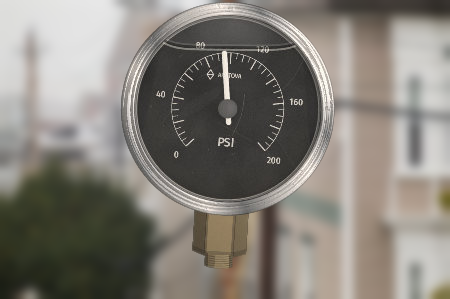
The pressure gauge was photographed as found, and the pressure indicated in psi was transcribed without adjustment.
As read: 95 psi
